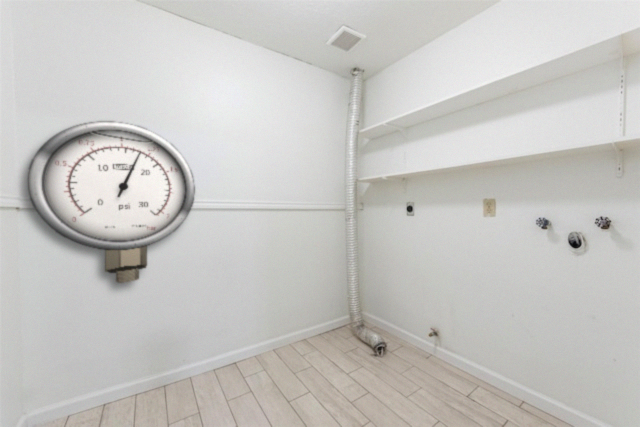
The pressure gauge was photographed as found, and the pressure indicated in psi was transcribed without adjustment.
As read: 17 psi
